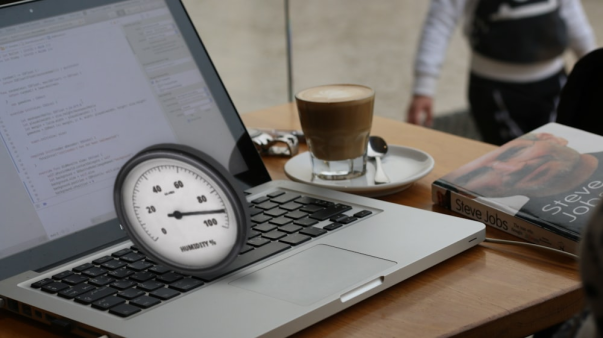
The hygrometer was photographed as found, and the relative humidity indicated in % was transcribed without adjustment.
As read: 90 %
